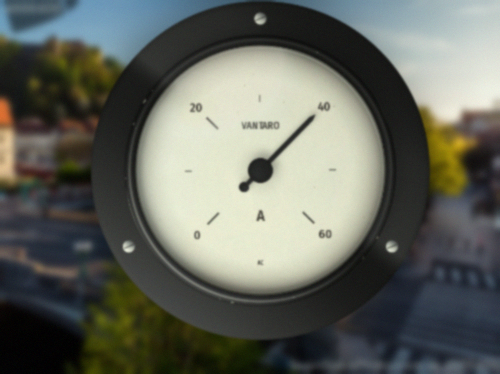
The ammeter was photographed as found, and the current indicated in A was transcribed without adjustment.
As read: 40 A
